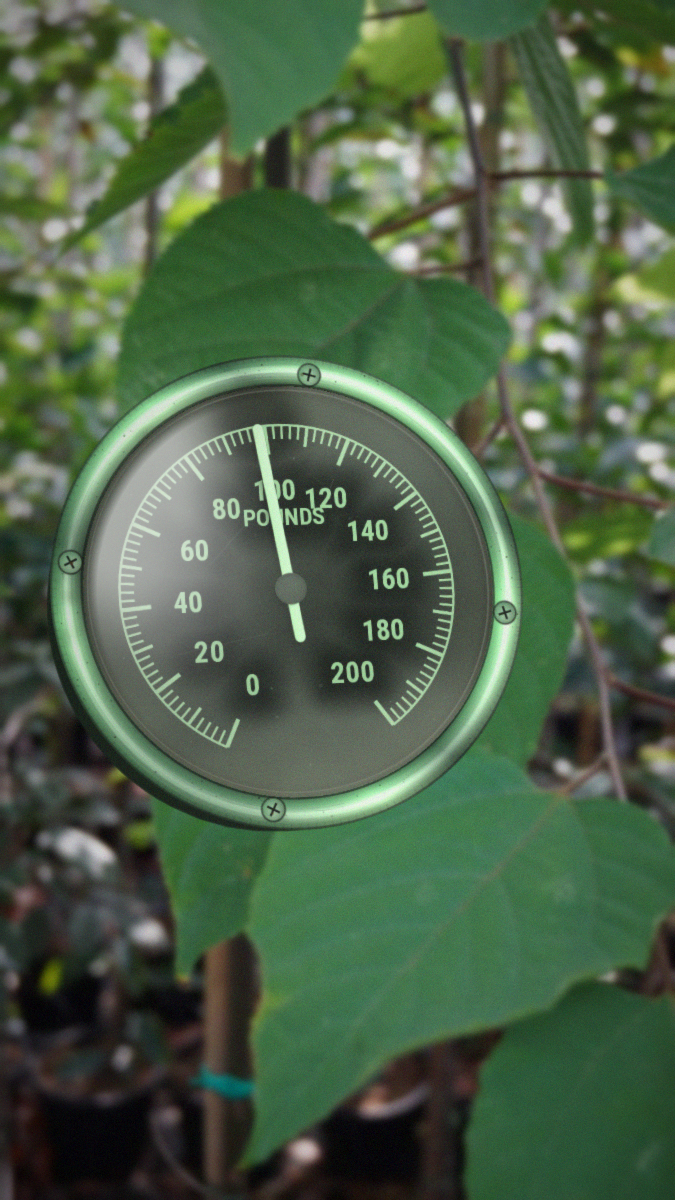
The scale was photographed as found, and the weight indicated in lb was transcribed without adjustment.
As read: 98 lb
